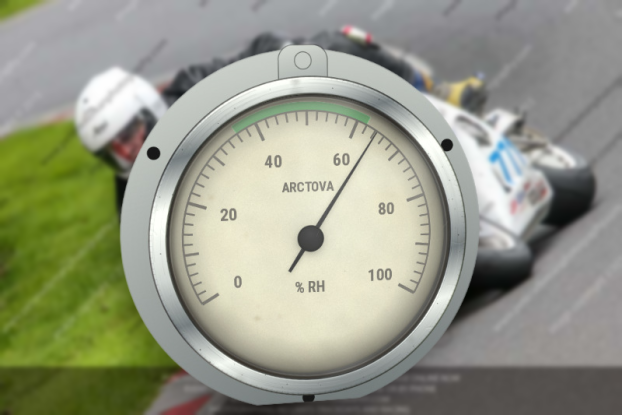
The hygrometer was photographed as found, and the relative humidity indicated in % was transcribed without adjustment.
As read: 64 %
